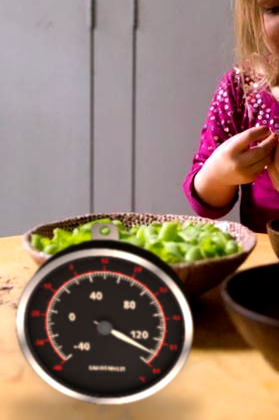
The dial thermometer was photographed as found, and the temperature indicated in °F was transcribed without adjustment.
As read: 130 °F
